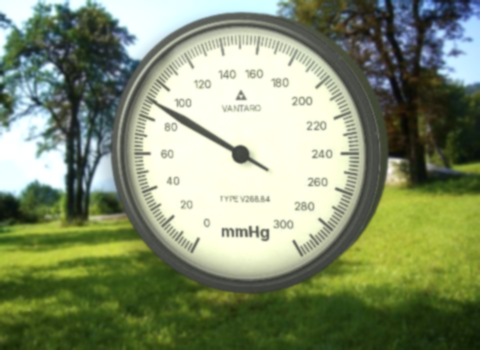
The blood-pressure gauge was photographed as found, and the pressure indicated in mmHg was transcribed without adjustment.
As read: 90 mmHg
